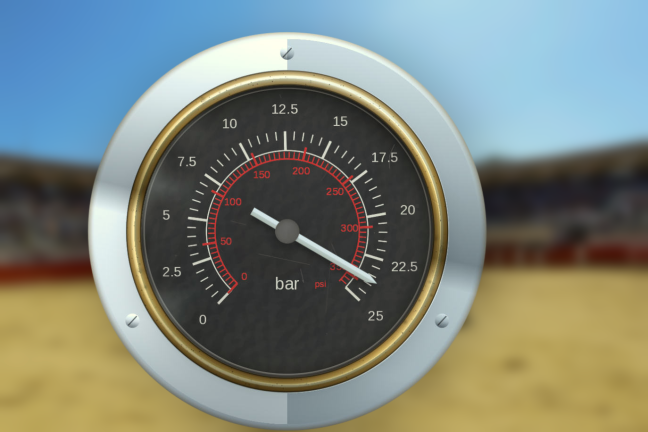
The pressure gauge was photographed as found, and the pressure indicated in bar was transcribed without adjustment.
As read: 23.75 bar
